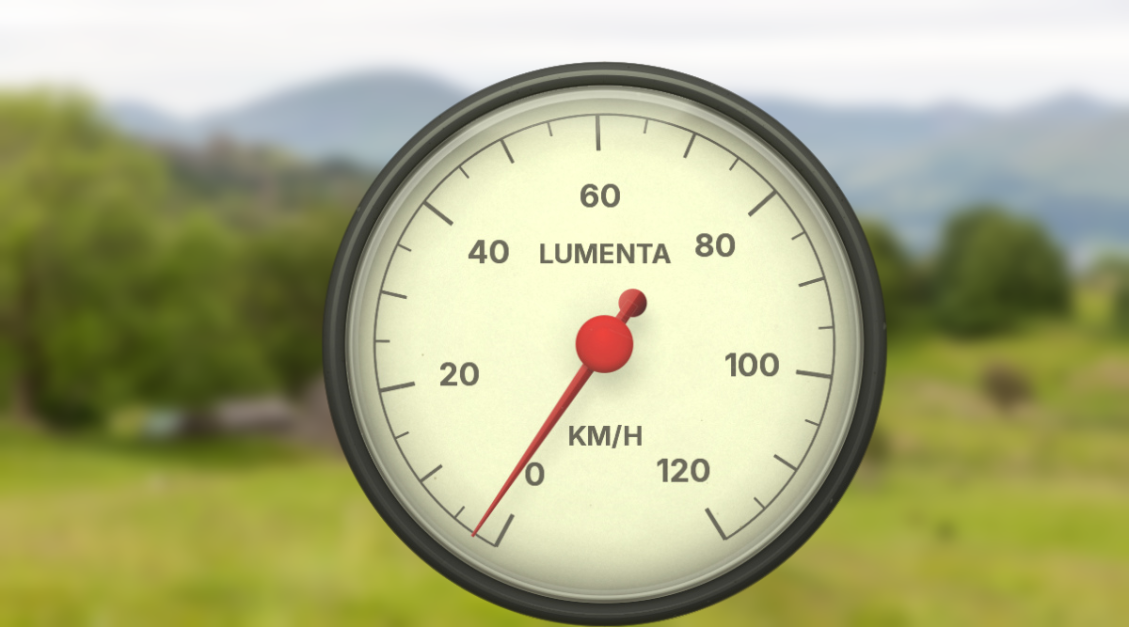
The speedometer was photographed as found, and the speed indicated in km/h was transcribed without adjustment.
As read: 2.5 km/h
